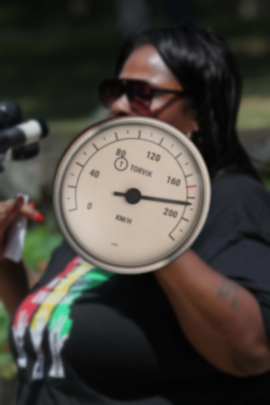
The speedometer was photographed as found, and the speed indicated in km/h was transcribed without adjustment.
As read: 185 km/h
